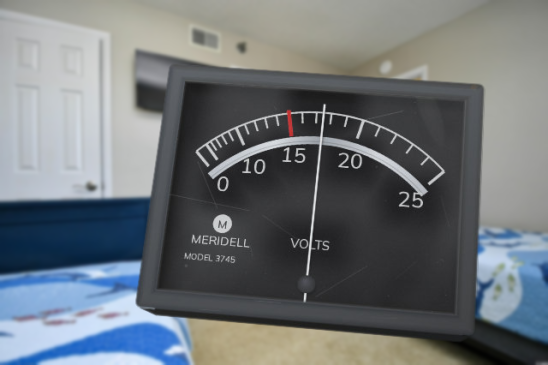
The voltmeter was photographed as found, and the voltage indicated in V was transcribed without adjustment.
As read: 17.5 V
